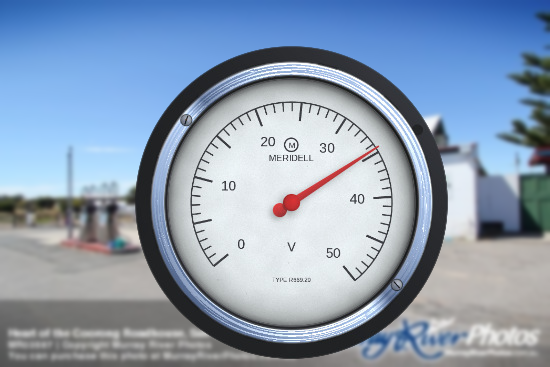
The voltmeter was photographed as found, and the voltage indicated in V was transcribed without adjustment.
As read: 34.5 V
